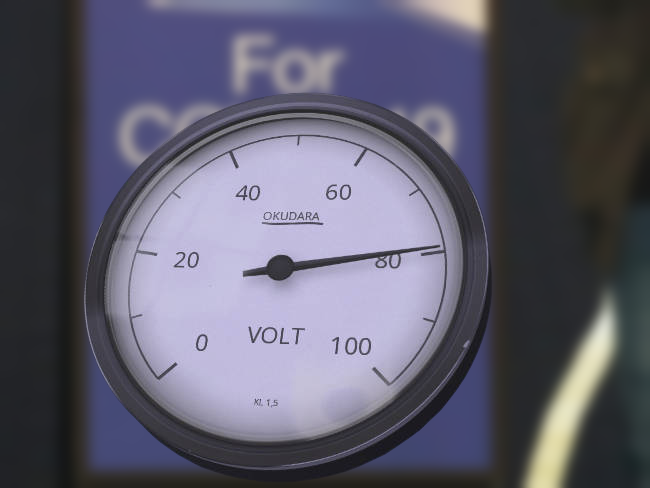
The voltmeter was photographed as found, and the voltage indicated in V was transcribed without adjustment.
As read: 80 V
